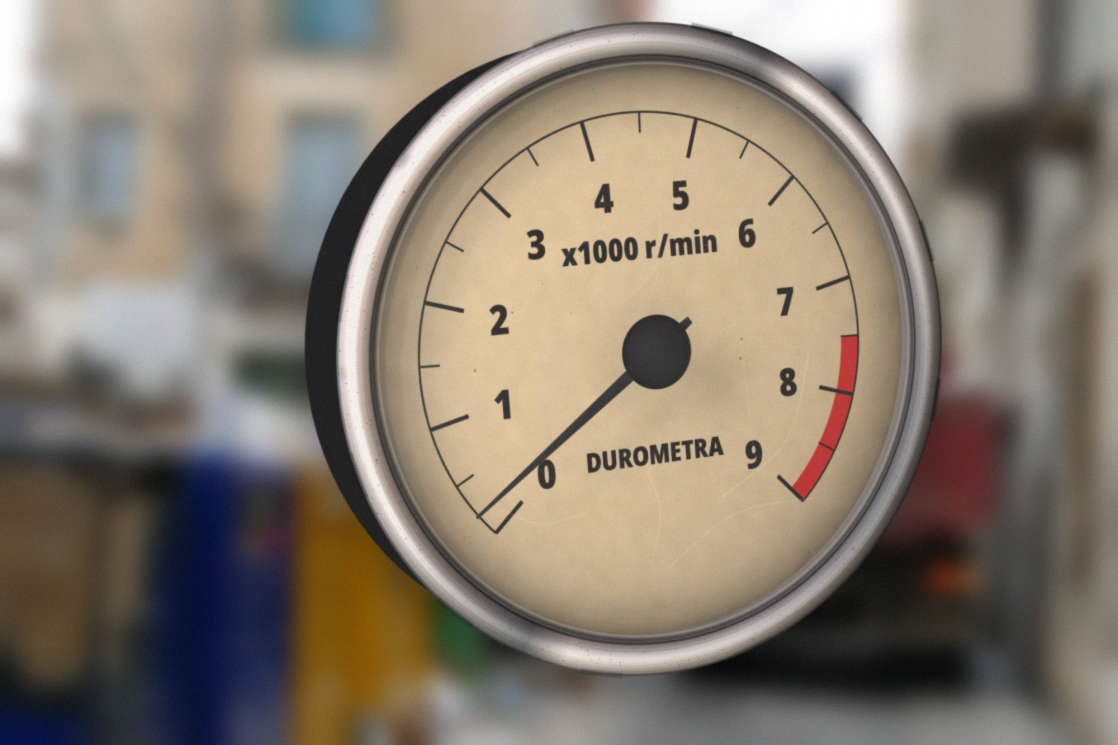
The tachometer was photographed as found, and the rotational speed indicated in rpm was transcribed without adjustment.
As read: 250 rpm
